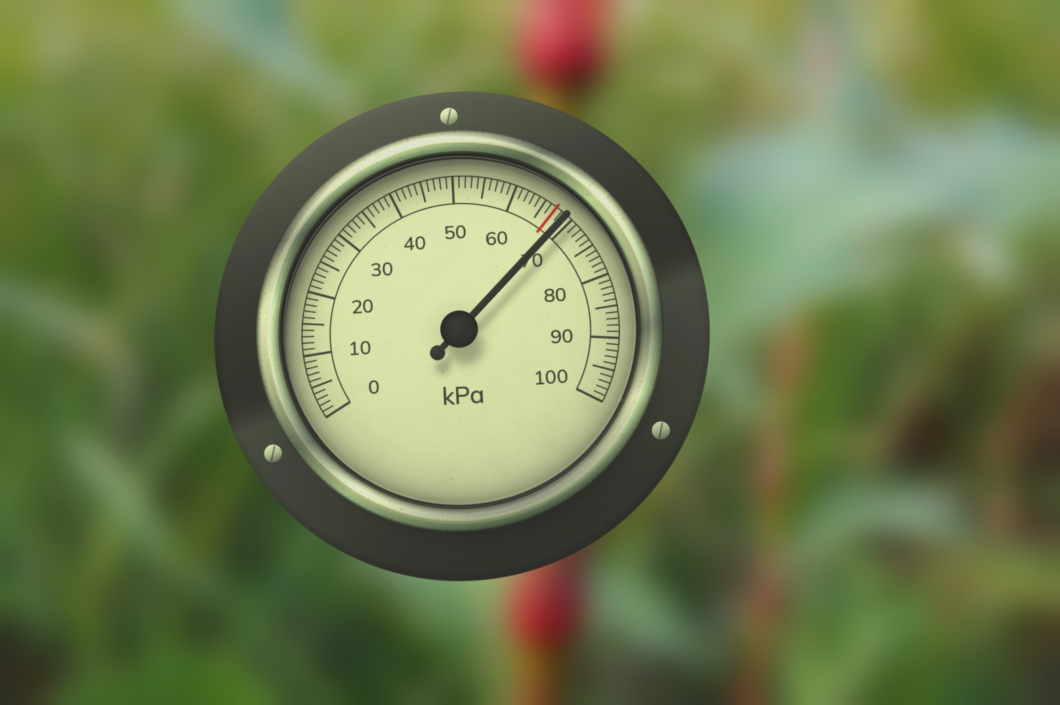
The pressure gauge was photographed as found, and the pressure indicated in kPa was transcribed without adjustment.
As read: 69 kPa
